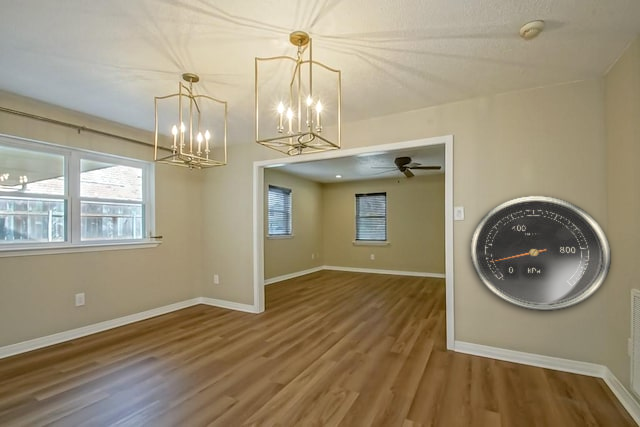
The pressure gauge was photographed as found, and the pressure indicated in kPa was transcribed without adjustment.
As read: 100 kPa
